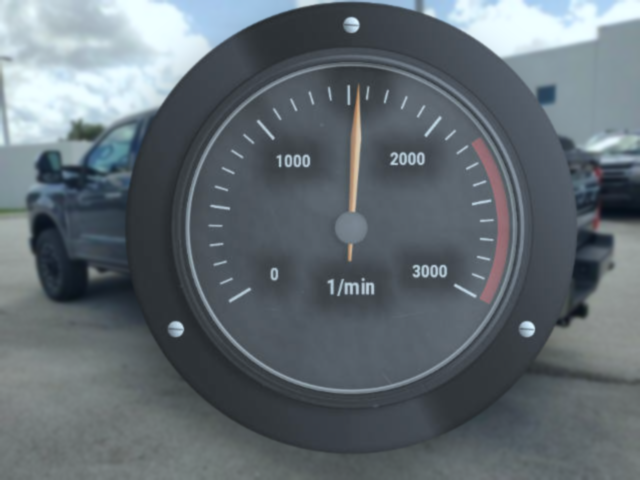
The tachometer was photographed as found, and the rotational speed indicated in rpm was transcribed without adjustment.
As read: 1550 rpm
